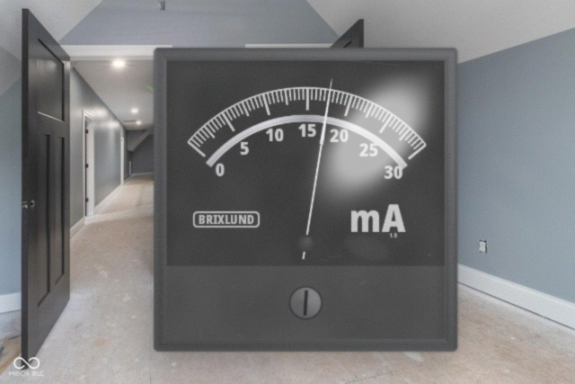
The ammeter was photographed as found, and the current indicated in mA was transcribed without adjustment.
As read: 17.5 mA
